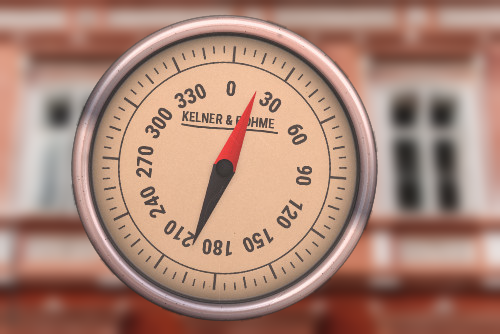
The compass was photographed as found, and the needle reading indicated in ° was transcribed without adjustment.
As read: 17.5 °
